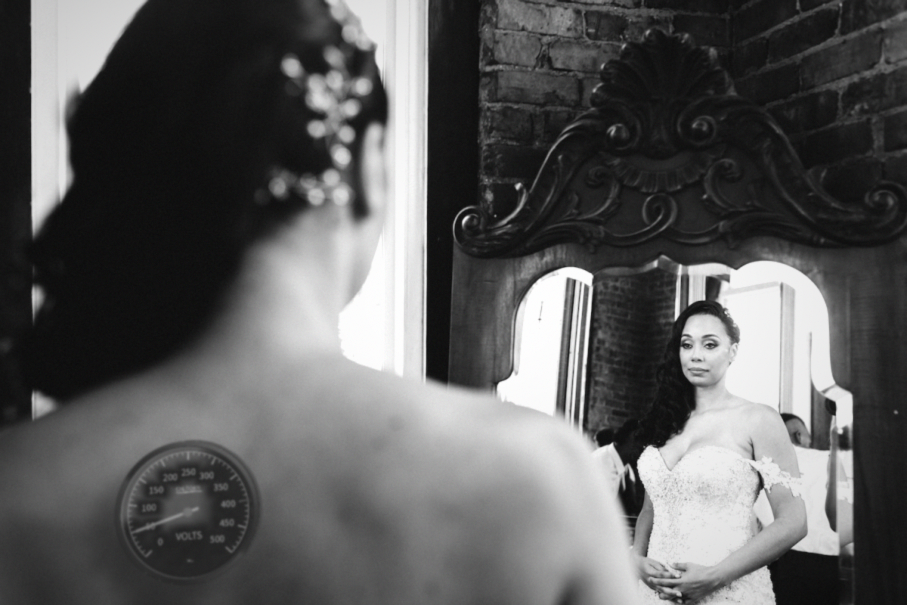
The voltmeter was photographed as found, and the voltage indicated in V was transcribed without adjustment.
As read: 50 V
